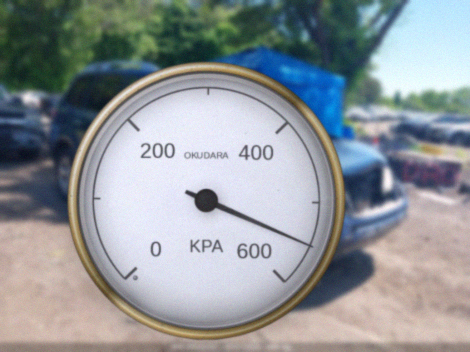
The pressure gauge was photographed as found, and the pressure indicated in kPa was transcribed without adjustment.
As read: 550 kPa
